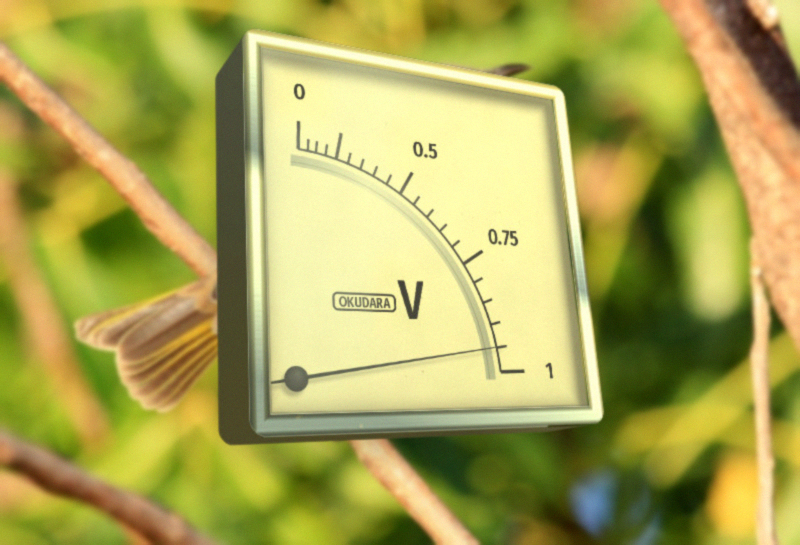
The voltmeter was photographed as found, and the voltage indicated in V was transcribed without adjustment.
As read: 0.95 V
